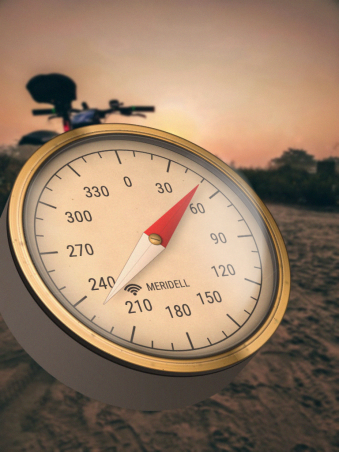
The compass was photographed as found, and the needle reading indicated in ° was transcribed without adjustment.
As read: 50 °
